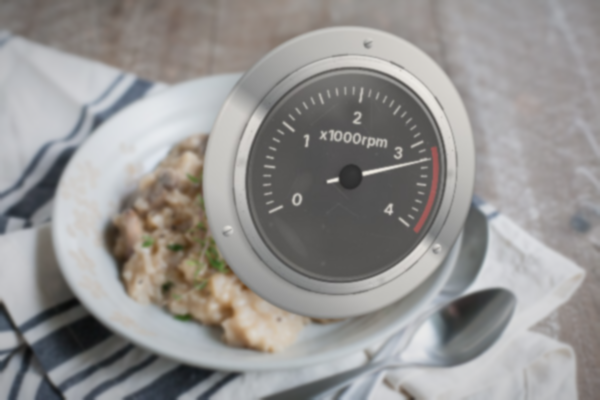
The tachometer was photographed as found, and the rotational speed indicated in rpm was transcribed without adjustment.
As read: 3200 rpm
